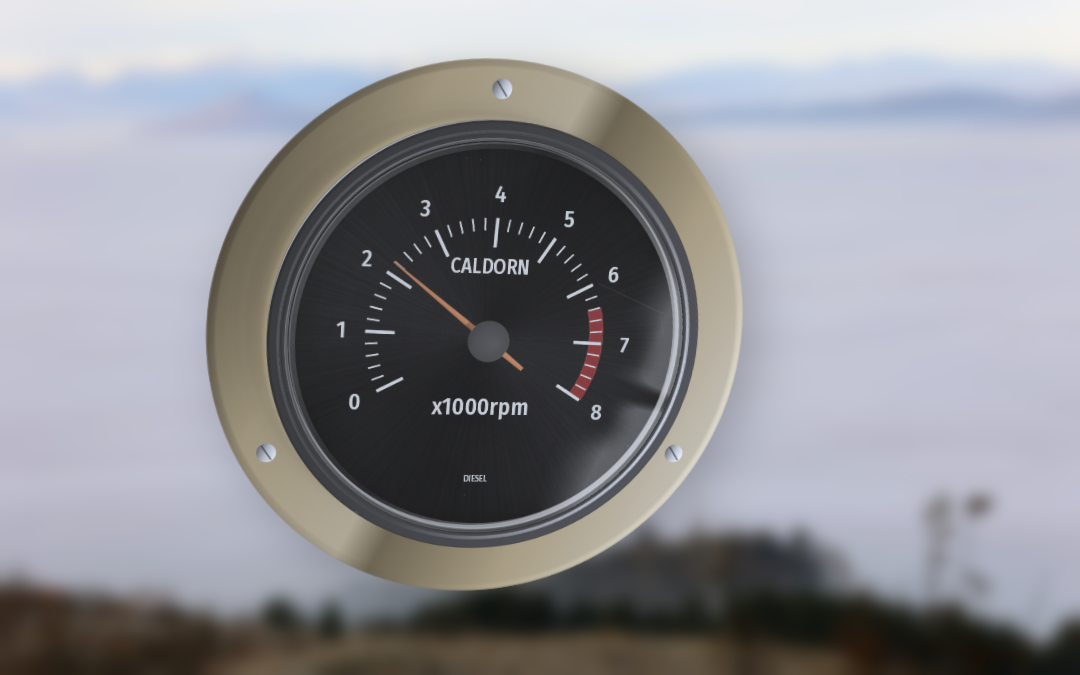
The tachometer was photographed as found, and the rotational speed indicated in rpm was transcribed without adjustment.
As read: 2200 rpm
